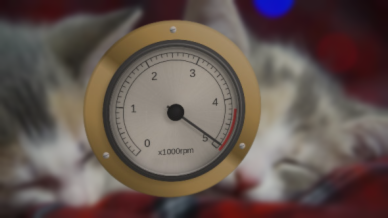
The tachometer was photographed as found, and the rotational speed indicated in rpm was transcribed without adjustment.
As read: 4900 rpm
